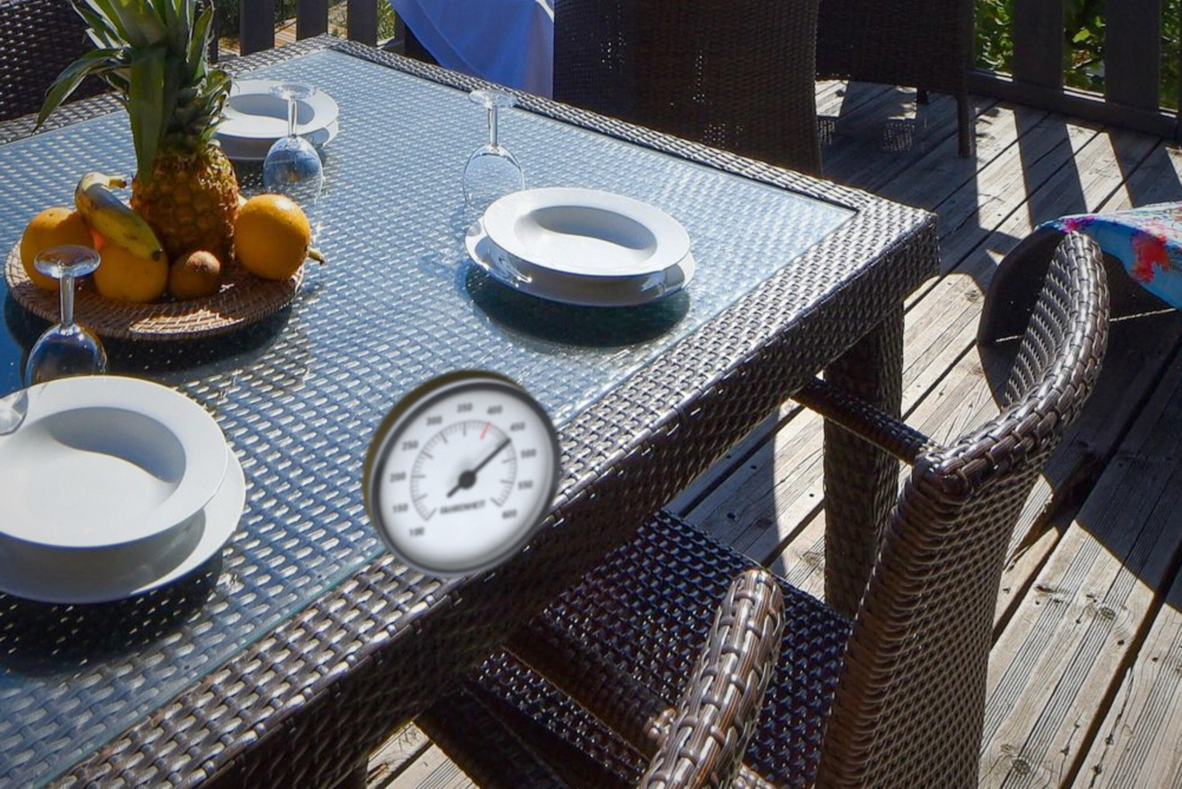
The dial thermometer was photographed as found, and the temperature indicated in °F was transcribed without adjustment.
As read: 450 °F
